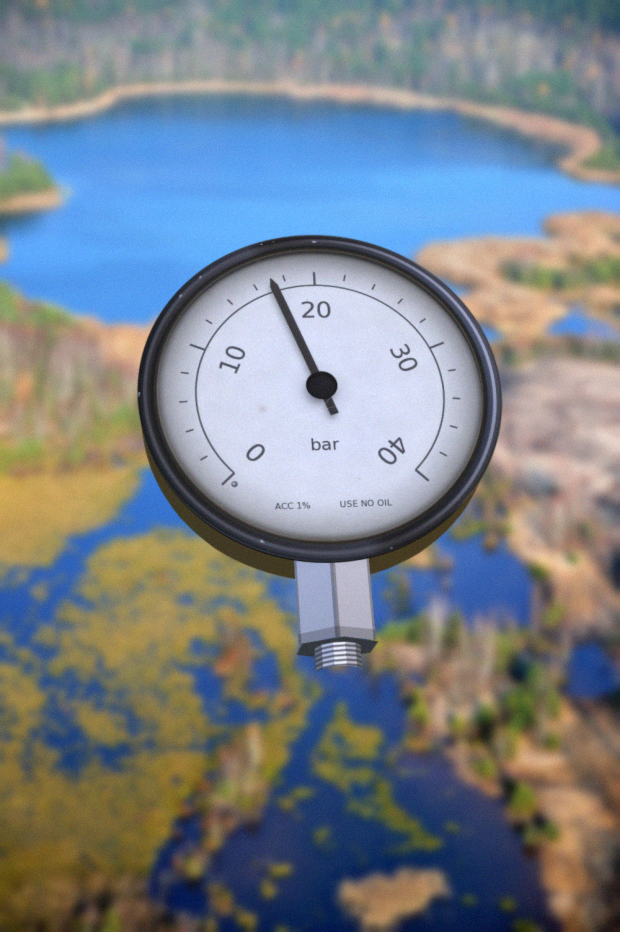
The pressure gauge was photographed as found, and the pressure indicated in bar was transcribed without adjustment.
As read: 17 bar
